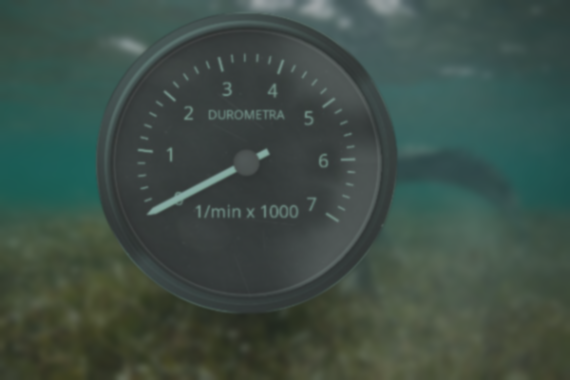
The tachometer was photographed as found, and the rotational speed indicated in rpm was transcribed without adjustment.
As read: 0 rpm
